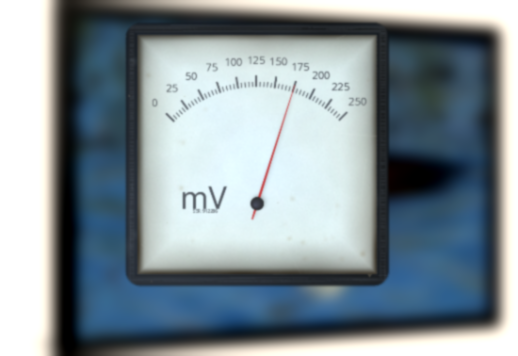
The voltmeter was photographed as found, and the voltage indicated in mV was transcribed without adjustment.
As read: 175 mV
